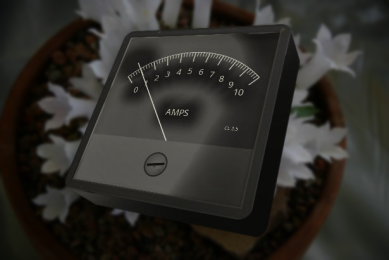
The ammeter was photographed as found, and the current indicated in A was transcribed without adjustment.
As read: 1 A
